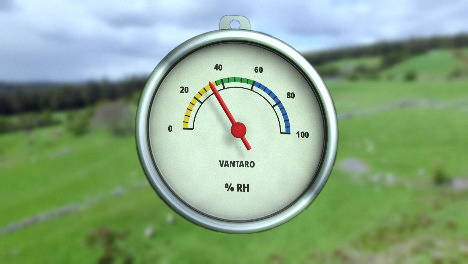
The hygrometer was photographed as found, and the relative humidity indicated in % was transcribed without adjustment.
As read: 32 %
